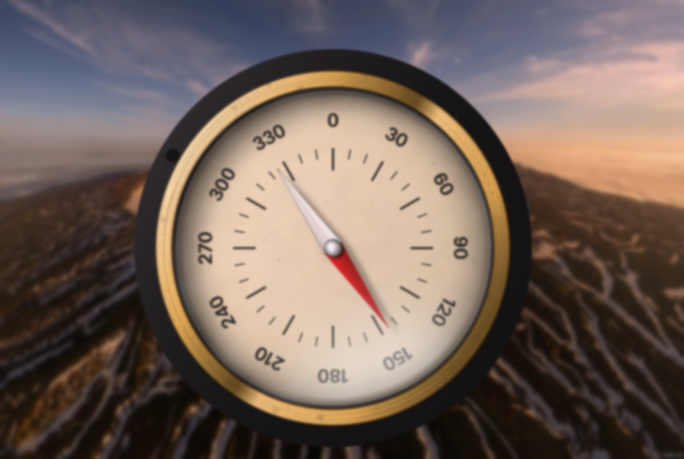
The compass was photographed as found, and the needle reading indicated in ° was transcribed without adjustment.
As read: 145 °
